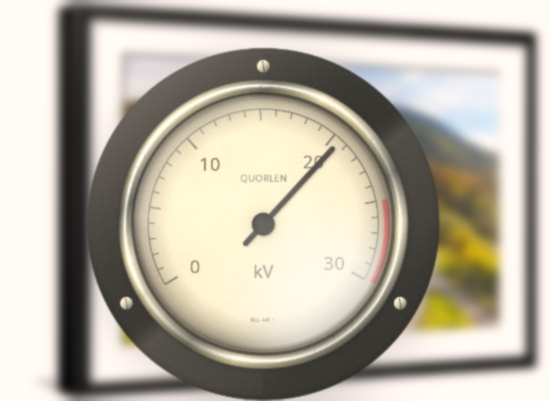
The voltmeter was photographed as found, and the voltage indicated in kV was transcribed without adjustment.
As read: 20.5 kV
